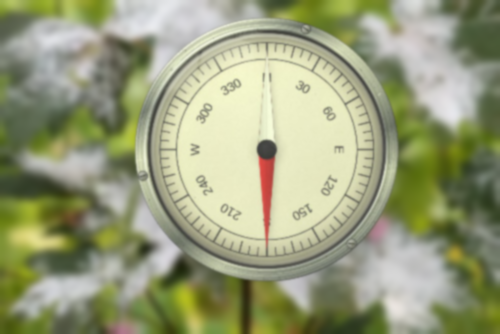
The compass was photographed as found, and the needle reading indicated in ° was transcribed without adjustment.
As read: 180 °
